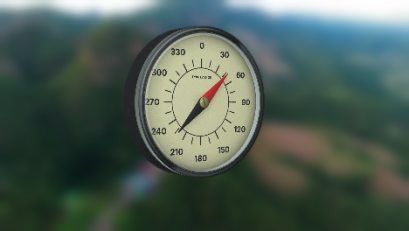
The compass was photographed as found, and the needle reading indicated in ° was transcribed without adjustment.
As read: 45 °
